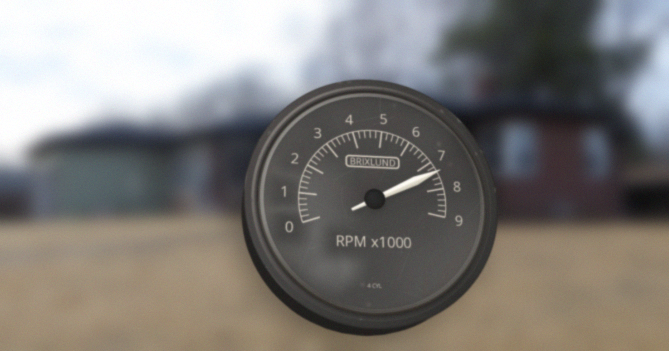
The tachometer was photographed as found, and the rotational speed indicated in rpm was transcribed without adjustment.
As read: 7400 rpm
